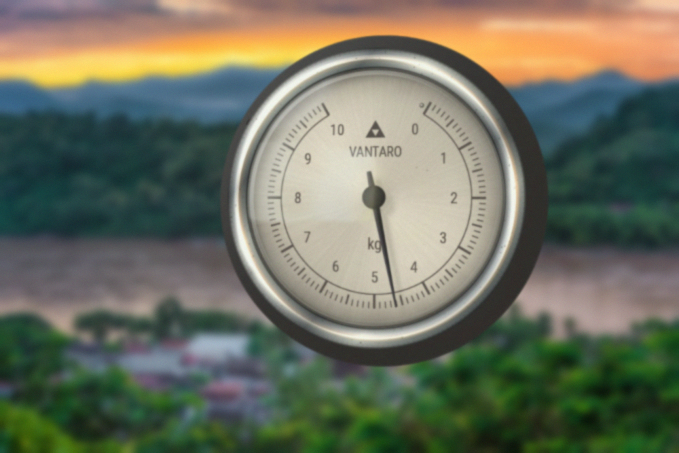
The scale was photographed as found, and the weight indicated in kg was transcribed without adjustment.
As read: 4.6 kg
